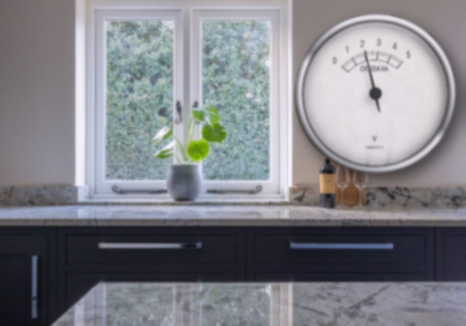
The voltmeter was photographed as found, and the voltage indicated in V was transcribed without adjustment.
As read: 2 V
